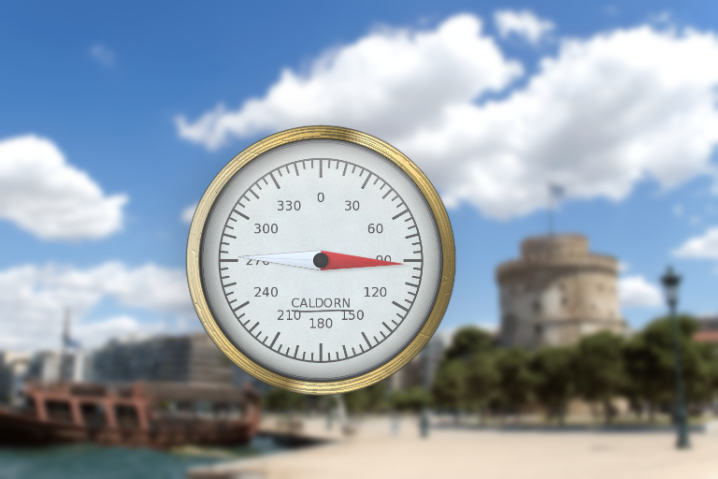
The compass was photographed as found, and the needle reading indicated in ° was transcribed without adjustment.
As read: 92.5 °
